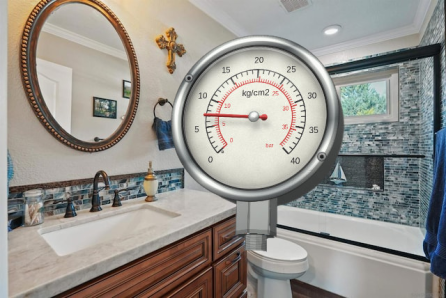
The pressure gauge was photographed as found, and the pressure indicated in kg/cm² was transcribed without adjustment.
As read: 7 kg/cm²
